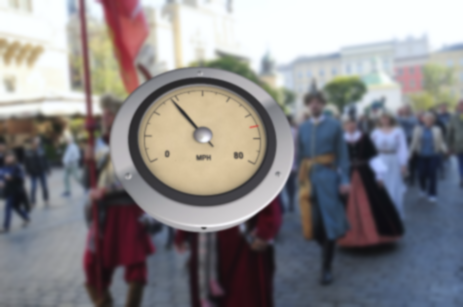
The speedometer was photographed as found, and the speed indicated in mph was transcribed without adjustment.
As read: 27.5 mph
